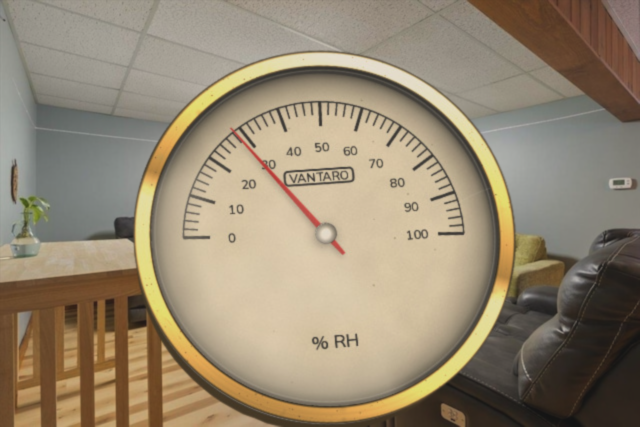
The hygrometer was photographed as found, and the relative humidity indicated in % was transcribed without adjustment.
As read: 28 %
